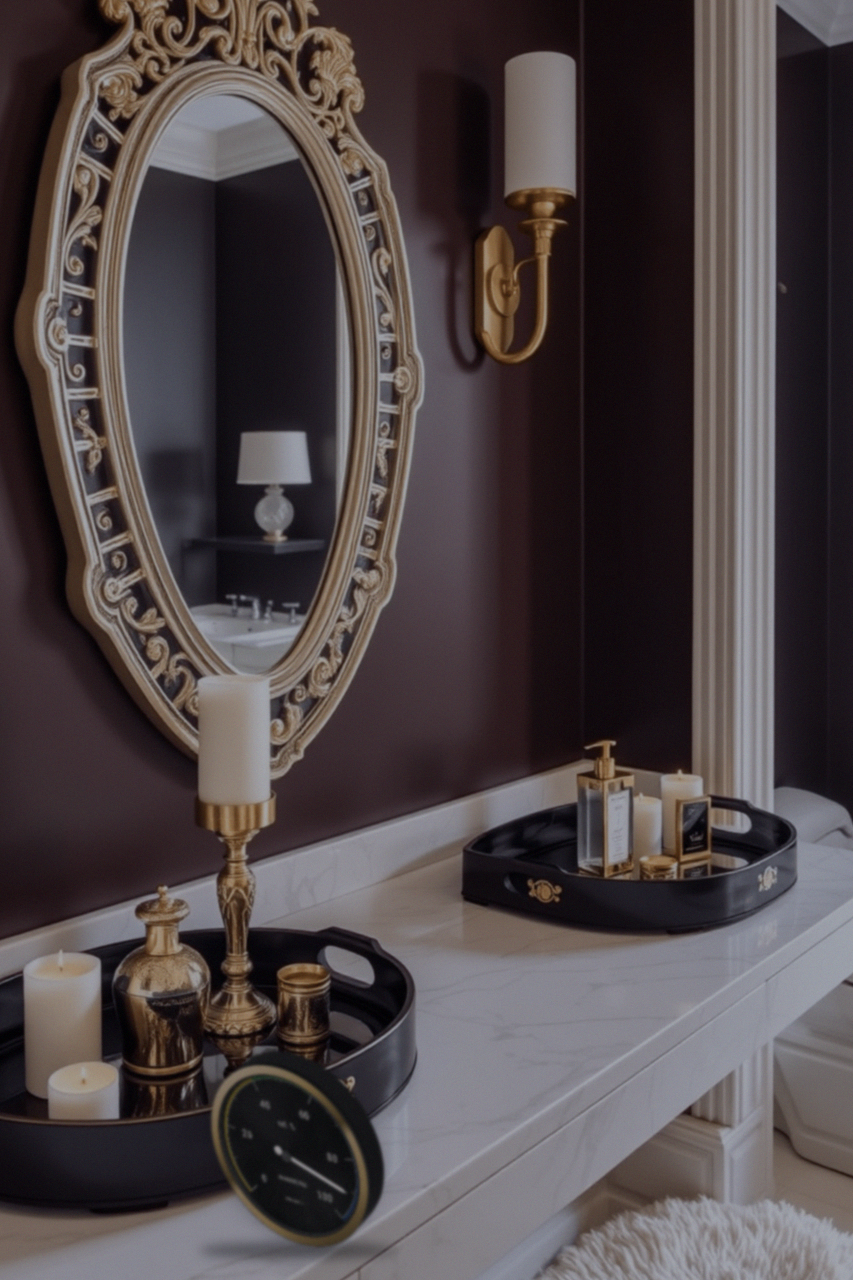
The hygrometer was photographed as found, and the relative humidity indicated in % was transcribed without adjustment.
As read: 90 %
